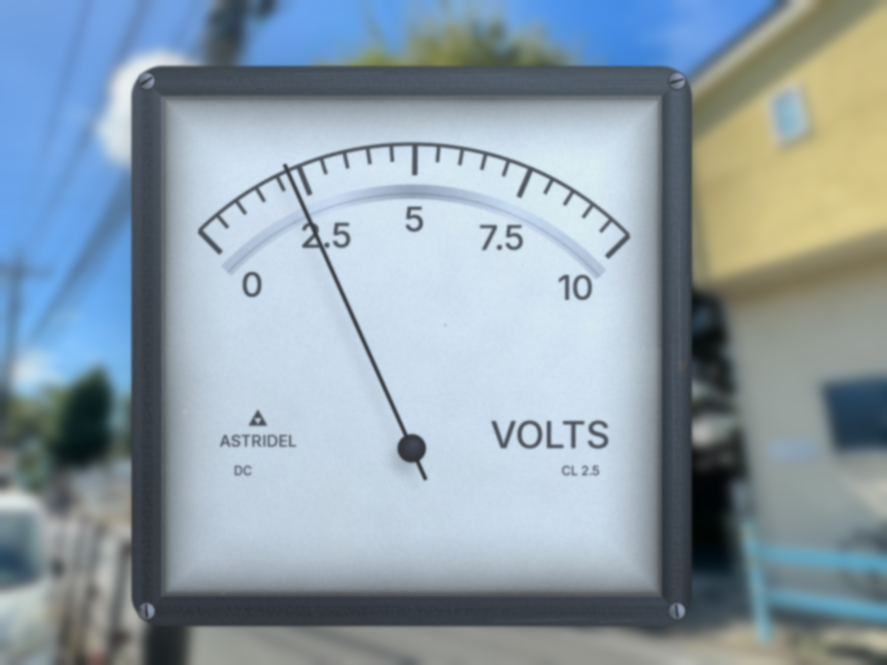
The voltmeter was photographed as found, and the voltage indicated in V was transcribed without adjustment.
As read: 2.25 V
